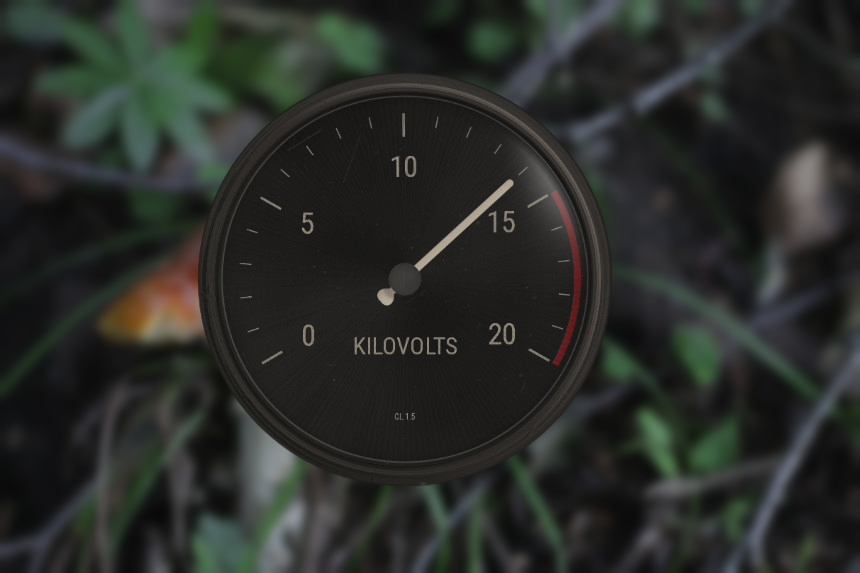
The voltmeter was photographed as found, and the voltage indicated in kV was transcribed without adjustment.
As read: 14 kV
